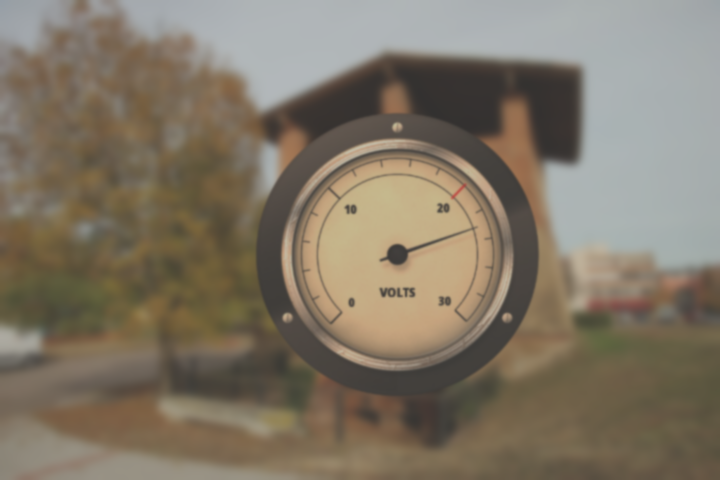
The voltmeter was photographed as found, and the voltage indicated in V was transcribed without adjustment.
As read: 23 V
